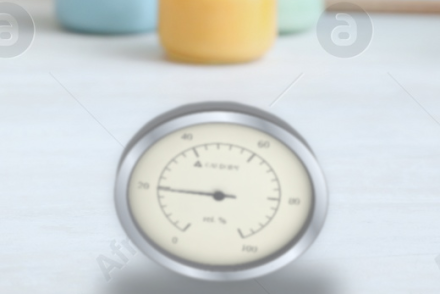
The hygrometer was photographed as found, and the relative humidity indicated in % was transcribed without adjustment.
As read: 20 %
